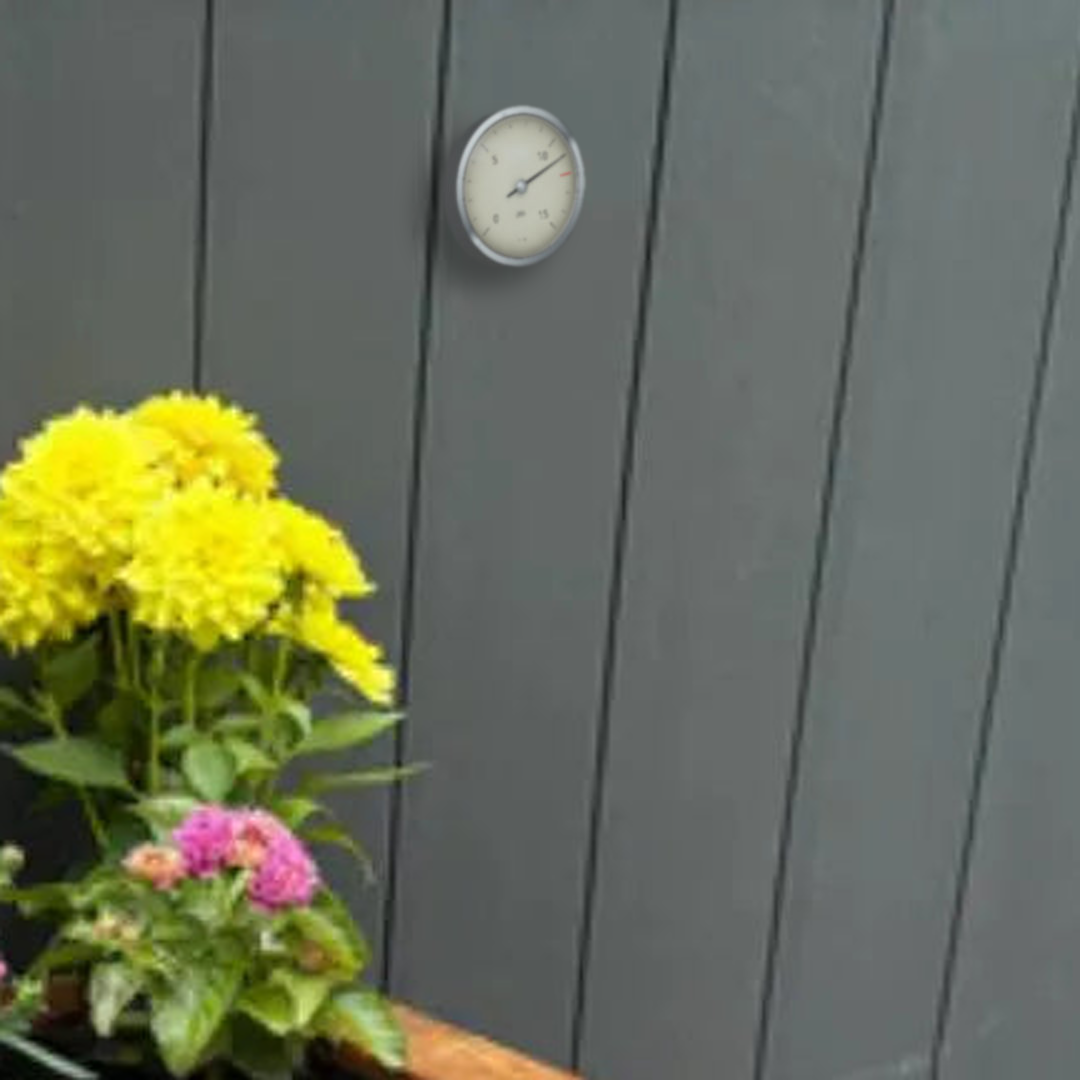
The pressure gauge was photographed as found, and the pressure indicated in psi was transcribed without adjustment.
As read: 11 psi
